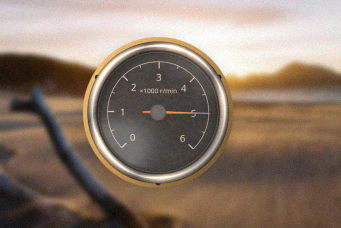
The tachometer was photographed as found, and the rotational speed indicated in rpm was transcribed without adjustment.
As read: 5000 rpm
